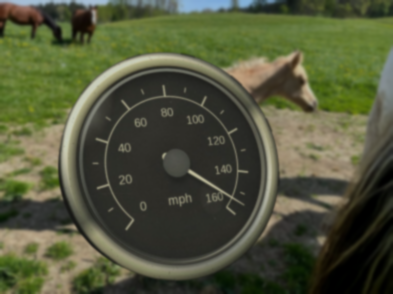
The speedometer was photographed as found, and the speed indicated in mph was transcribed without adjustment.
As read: 155 mph
